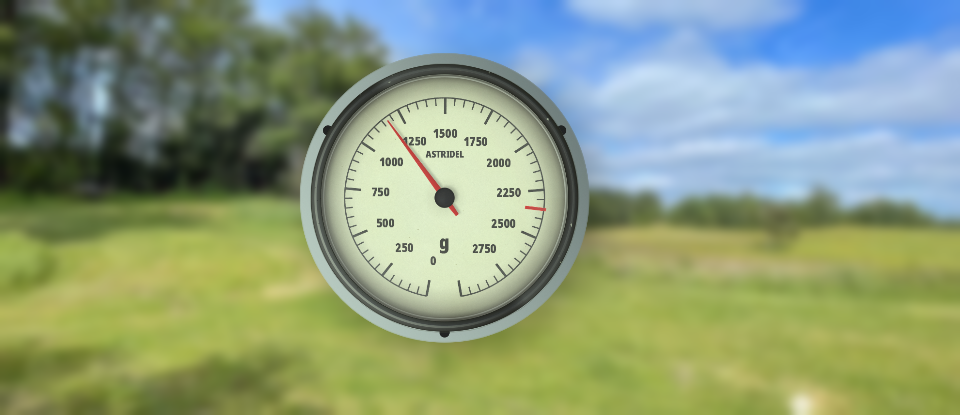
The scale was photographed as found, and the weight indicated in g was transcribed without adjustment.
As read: 1175 g
